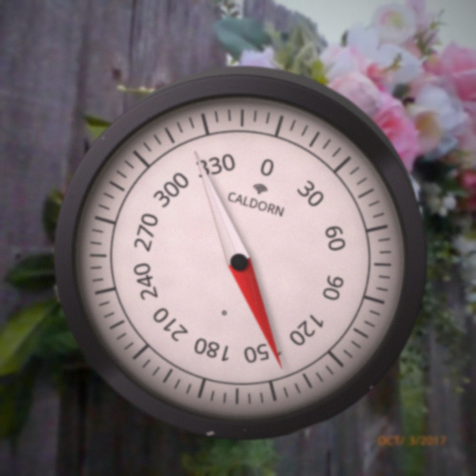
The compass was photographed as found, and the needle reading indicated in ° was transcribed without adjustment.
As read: 142.5 °
